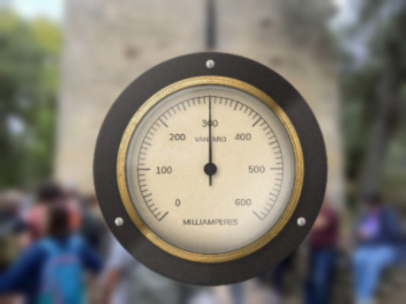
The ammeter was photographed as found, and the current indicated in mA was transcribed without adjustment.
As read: 300 mA
